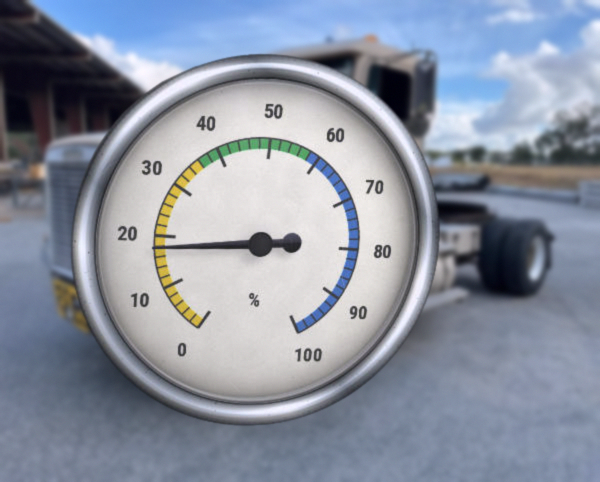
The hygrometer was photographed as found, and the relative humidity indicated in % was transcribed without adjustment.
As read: 18 %
